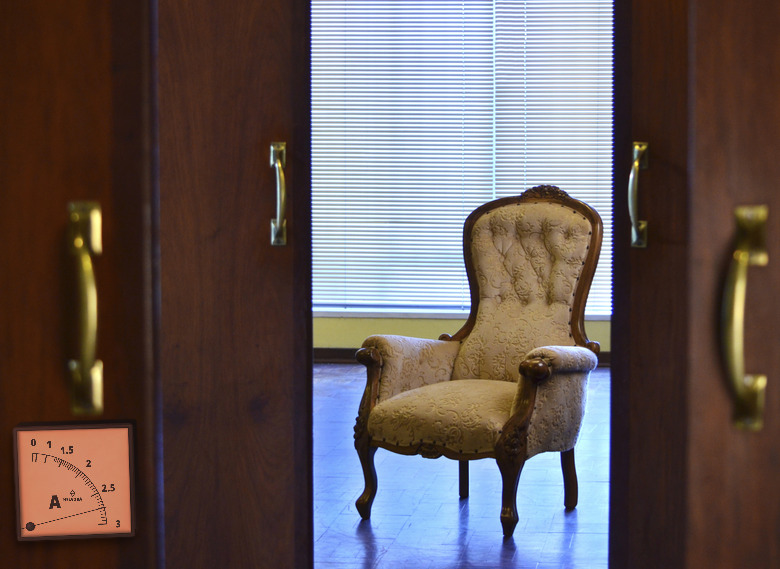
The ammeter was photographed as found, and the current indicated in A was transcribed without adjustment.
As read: 2.75 A
